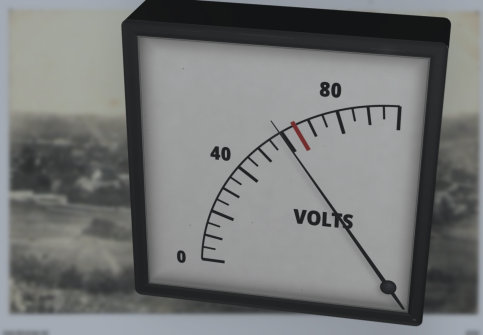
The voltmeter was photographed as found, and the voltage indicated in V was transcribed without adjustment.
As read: 60 V
